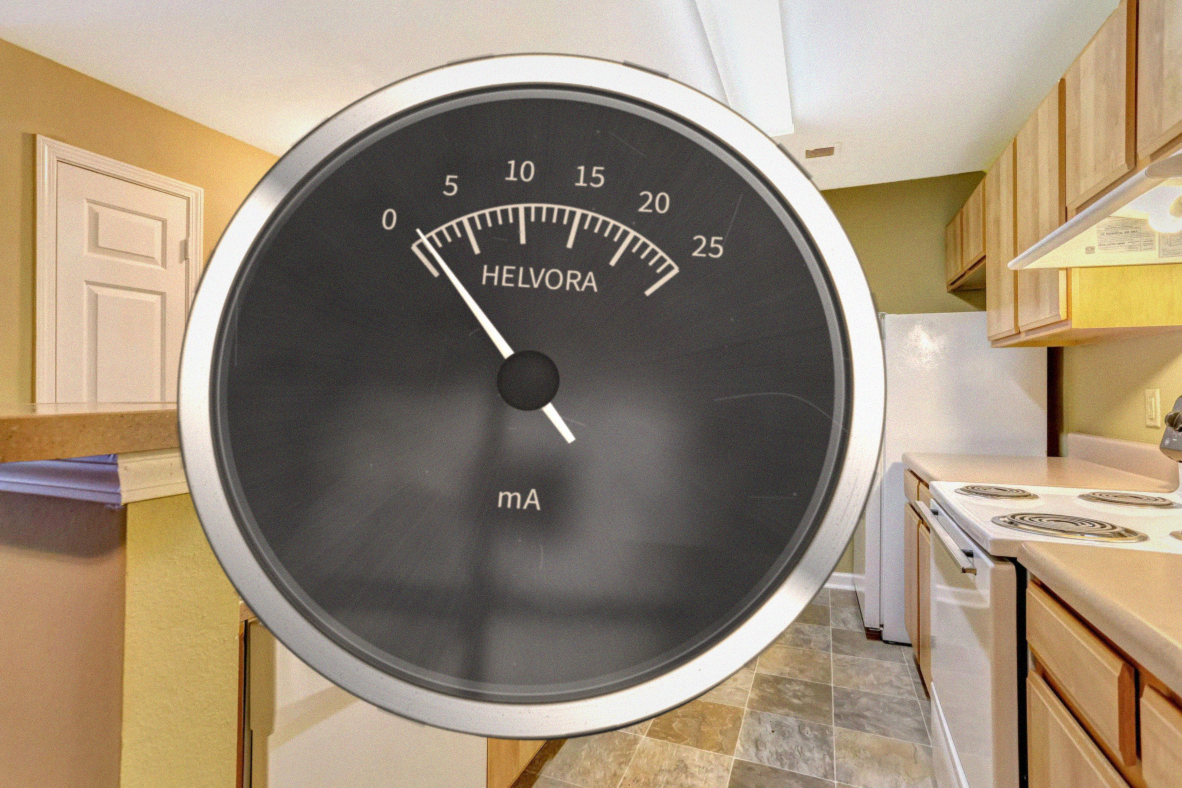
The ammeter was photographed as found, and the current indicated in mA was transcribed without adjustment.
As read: 1 mA
